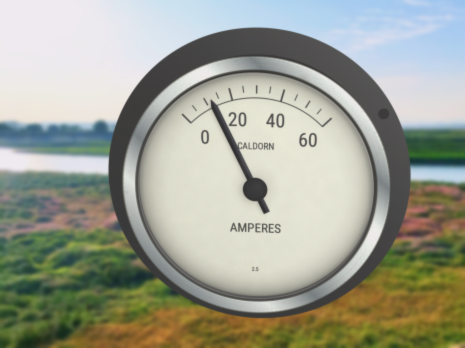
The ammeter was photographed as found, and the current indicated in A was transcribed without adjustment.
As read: 12.5 A
